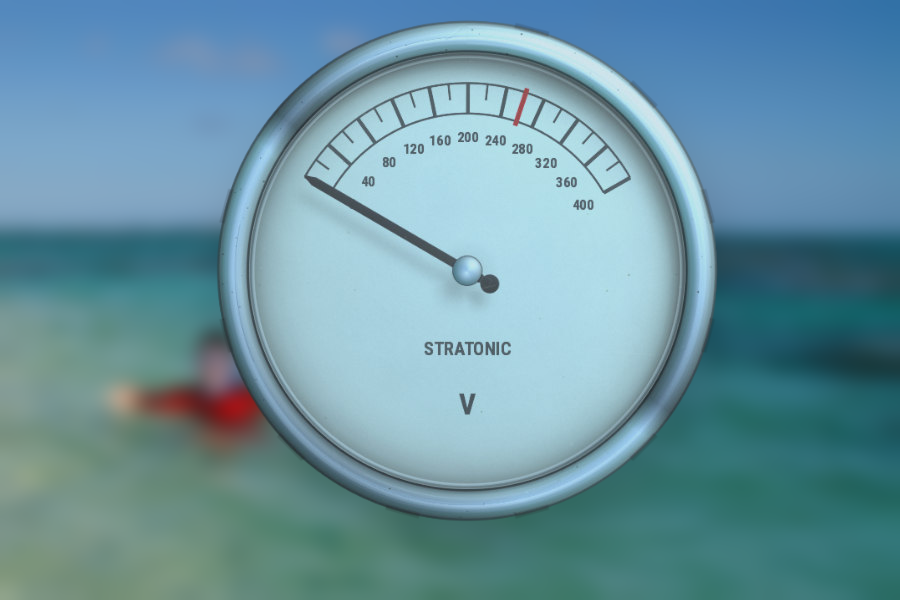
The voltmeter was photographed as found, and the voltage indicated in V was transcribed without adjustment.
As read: 0 V
